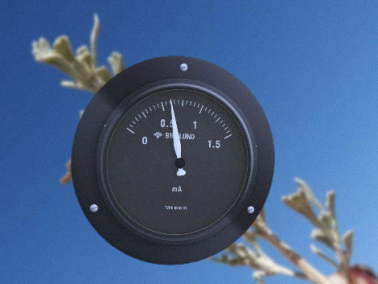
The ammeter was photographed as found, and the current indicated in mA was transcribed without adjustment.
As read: 0.6 mA
